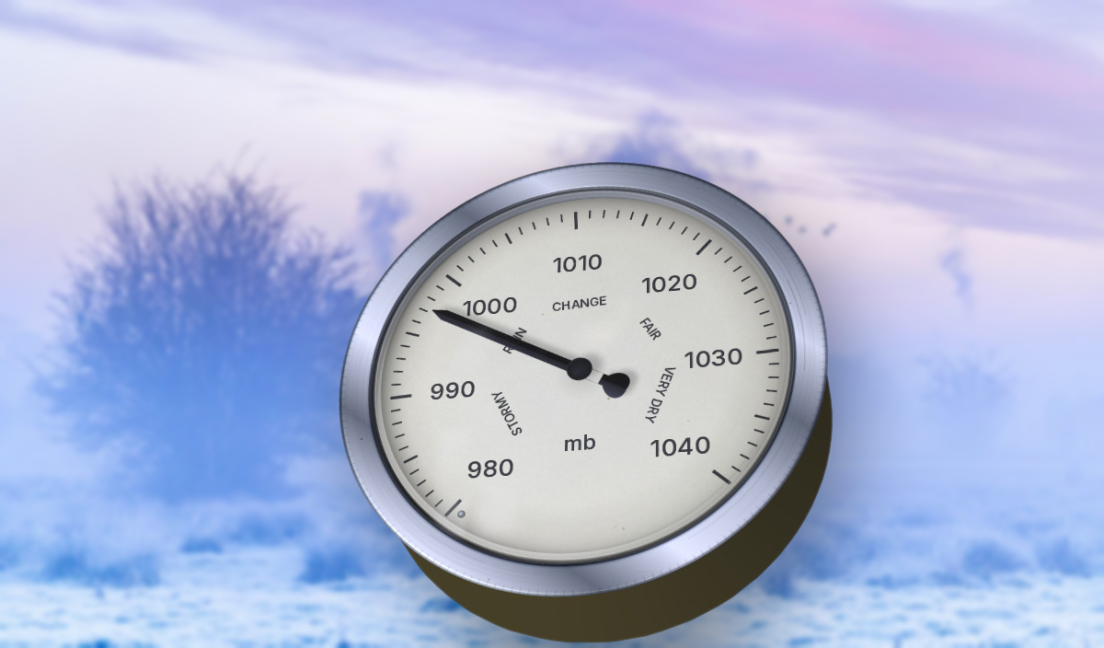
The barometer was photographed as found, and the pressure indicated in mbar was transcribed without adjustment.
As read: 997 mbar
